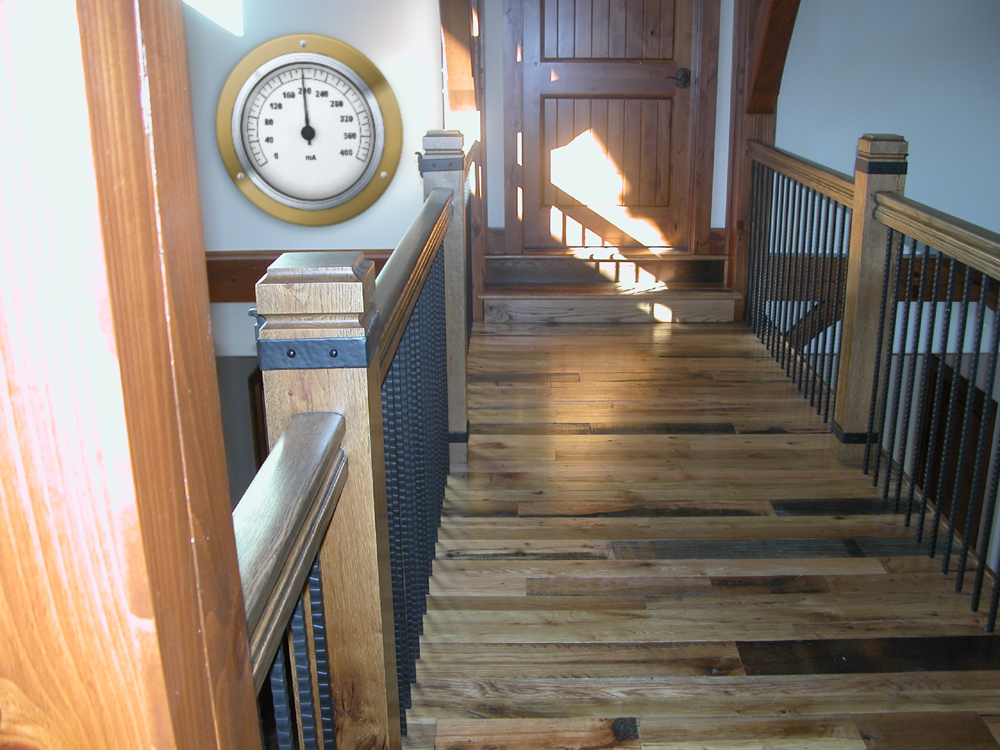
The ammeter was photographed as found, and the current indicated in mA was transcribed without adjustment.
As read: 200 mA
